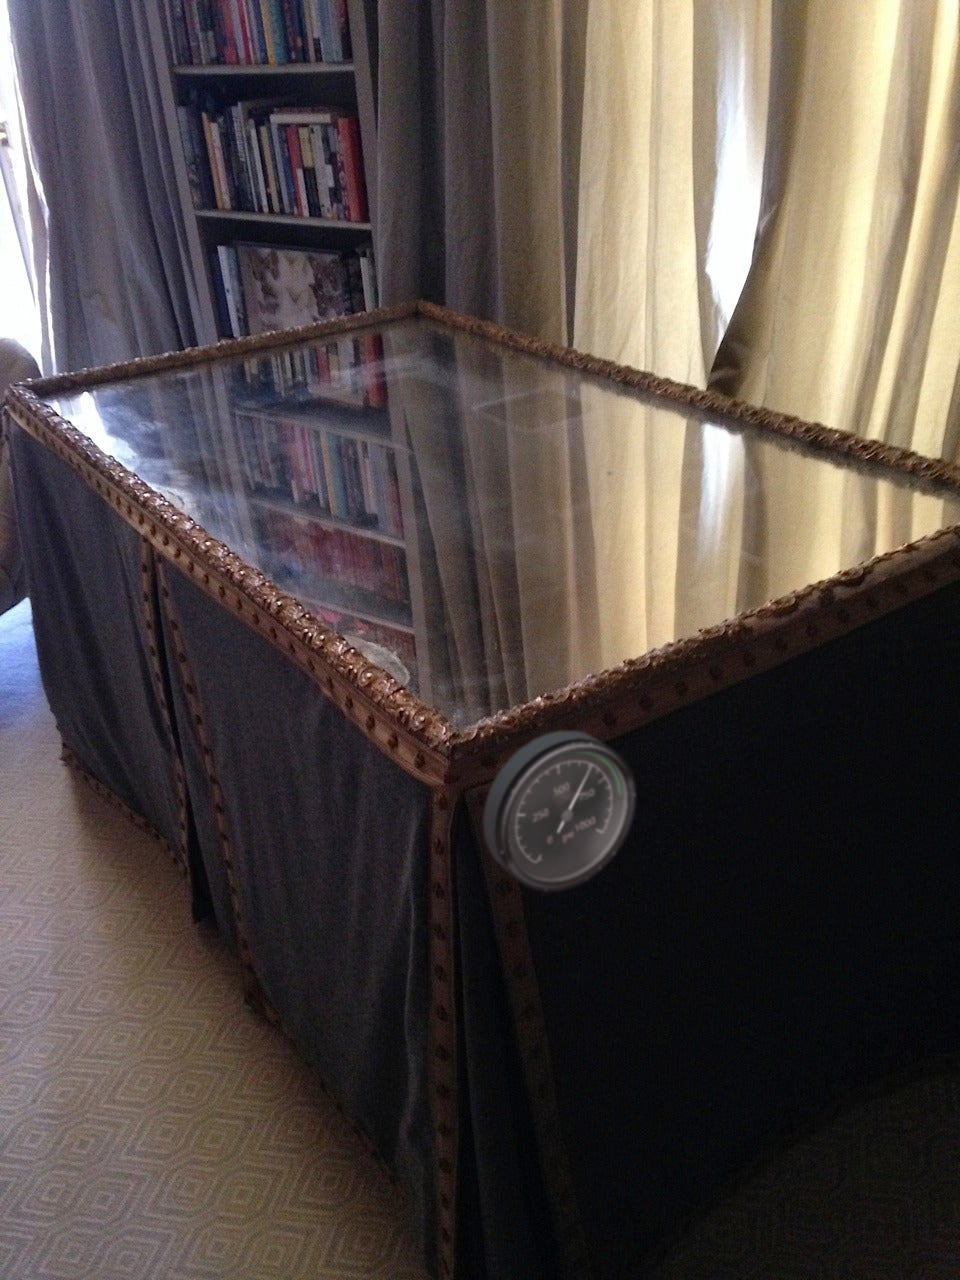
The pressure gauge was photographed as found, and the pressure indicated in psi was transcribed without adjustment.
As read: 650 psi
